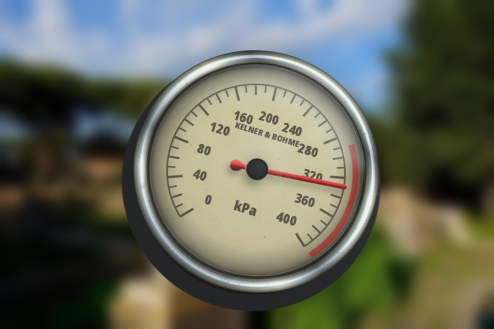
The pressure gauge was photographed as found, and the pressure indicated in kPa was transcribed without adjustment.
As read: 330 kPa
